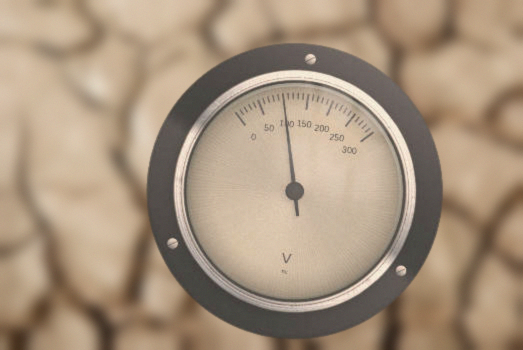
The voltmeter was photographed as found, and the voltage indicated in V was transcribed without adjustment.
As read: 100 V
